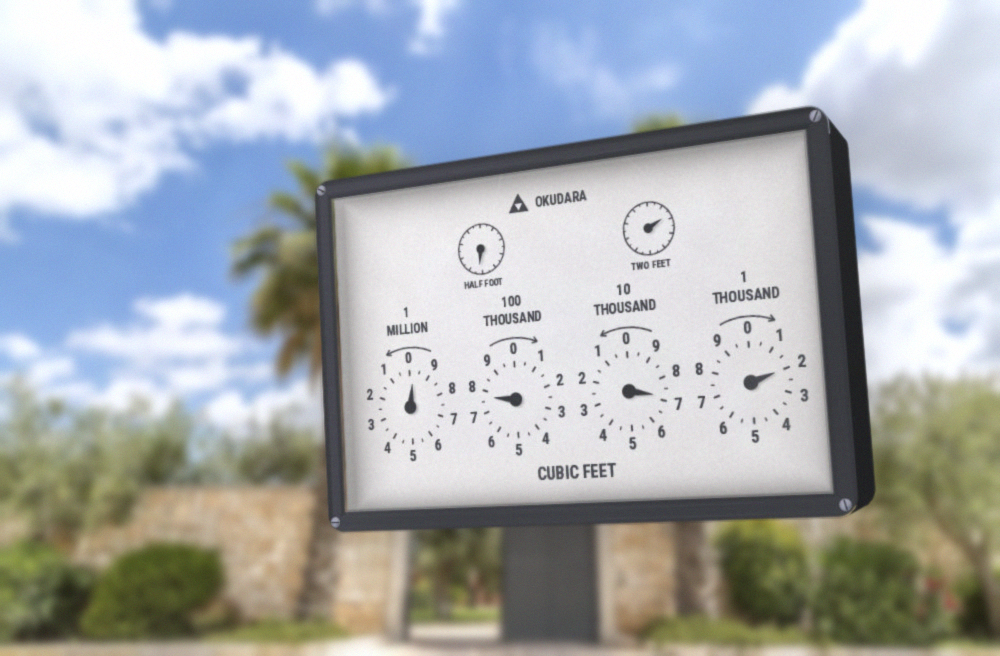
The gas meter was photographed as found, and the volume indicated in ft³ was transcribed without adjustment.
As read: 977200 ft³
